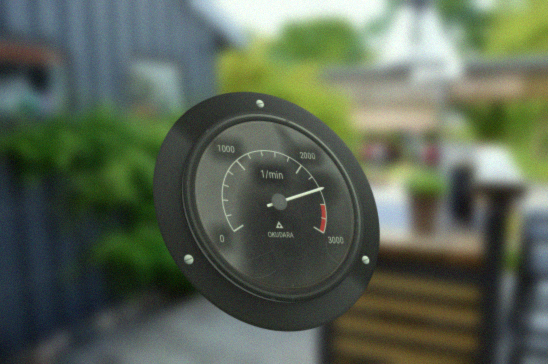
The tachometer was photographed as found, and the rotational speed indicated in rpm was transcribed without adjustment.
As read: 2400 rpm
